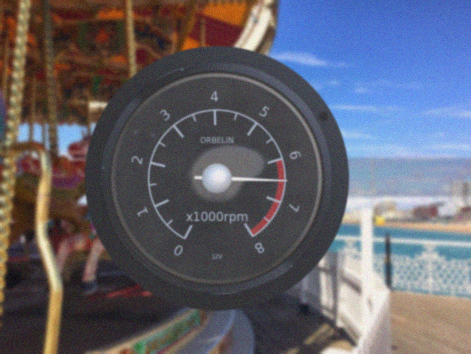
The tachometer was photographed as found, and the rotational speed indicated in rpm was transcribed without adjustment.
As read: 6500 rpm
